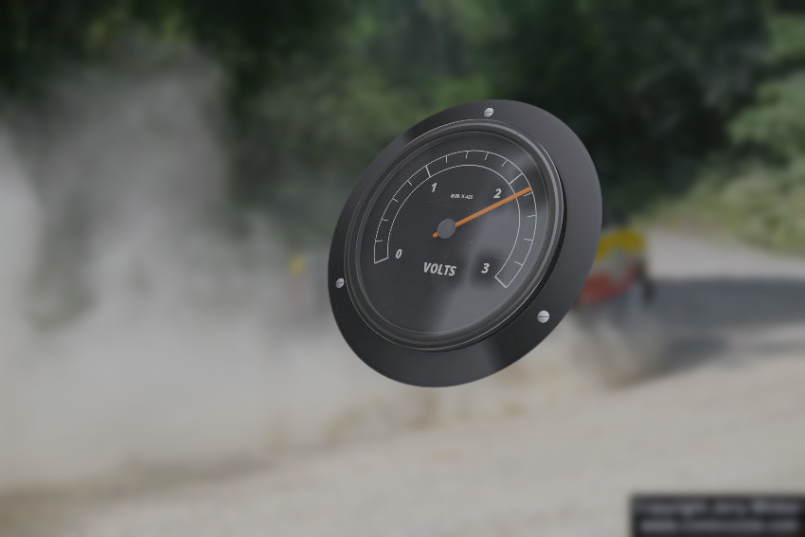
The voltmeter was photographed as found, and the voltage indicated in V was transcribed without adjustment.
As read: 2.2 V
